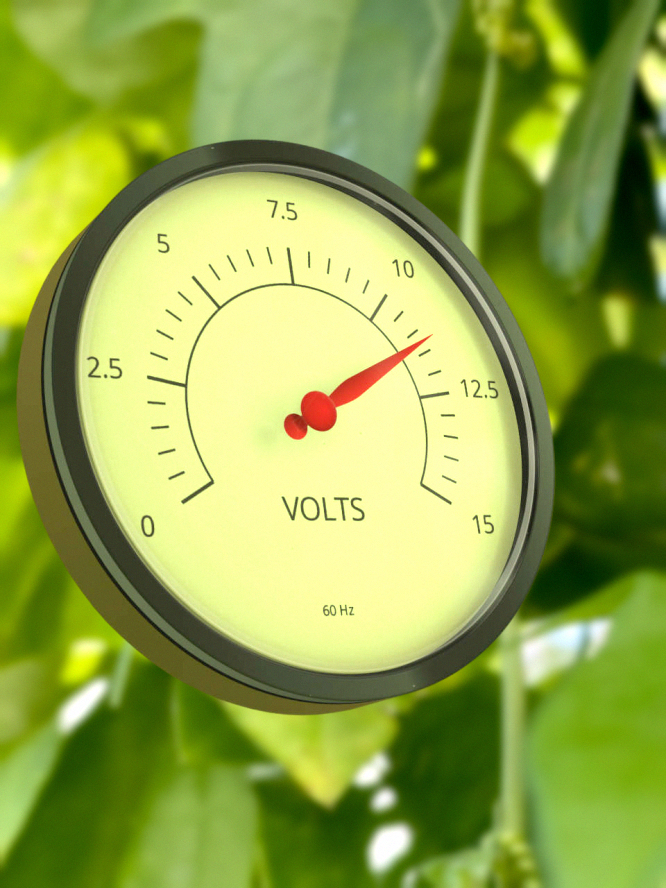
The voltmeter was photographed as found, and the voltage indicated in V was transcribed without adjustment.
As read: 11.25 V
